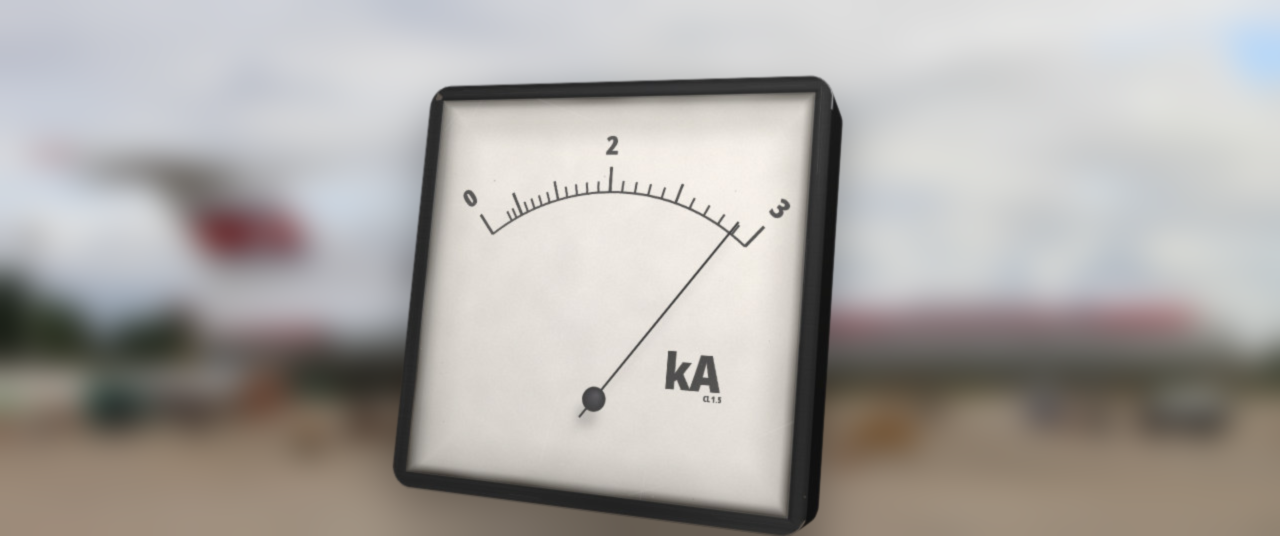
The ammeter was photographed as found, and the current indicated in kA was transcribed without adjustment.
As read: 2.9 kA
